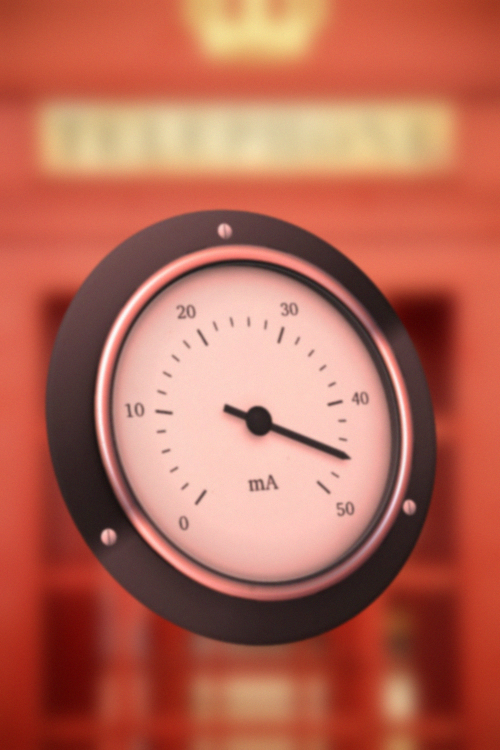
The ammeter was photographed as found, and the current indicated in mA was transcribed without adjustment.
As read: 46 mA
